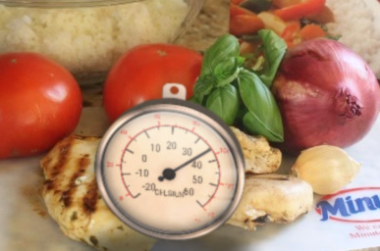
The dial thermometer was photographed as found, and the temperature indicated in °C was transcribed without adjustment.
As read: 35 °C
